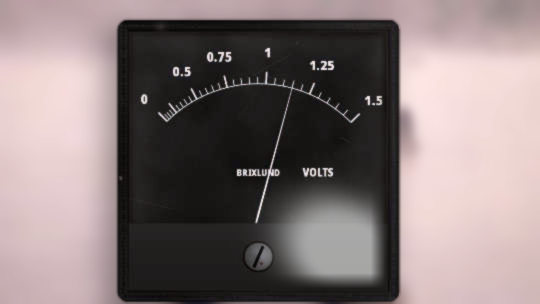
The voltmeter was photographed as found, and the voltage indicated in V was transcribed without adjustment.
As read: 1.15 V
